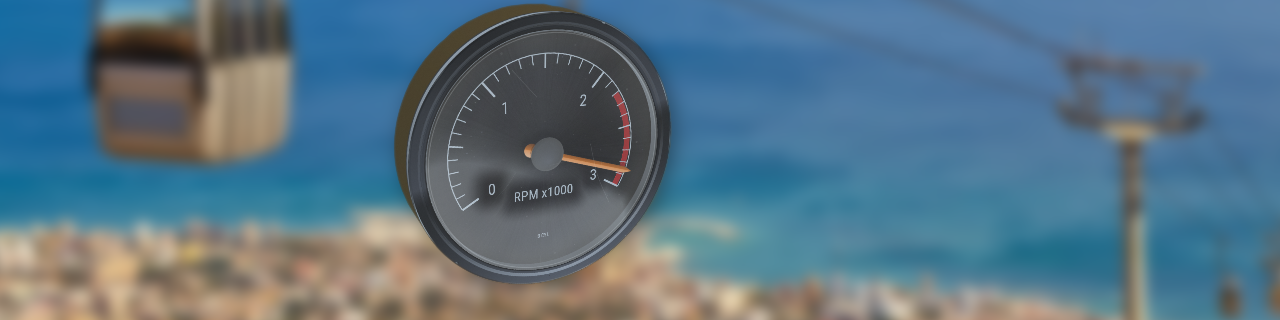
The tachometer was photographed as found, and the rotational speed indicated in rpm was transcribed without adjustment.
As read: 2850 rpm
